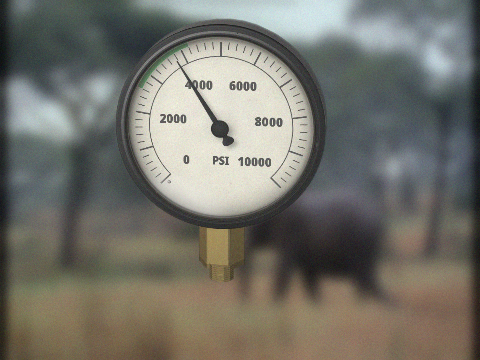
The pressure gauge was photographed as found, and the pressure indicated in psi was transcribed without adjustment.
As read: 3800 psi
